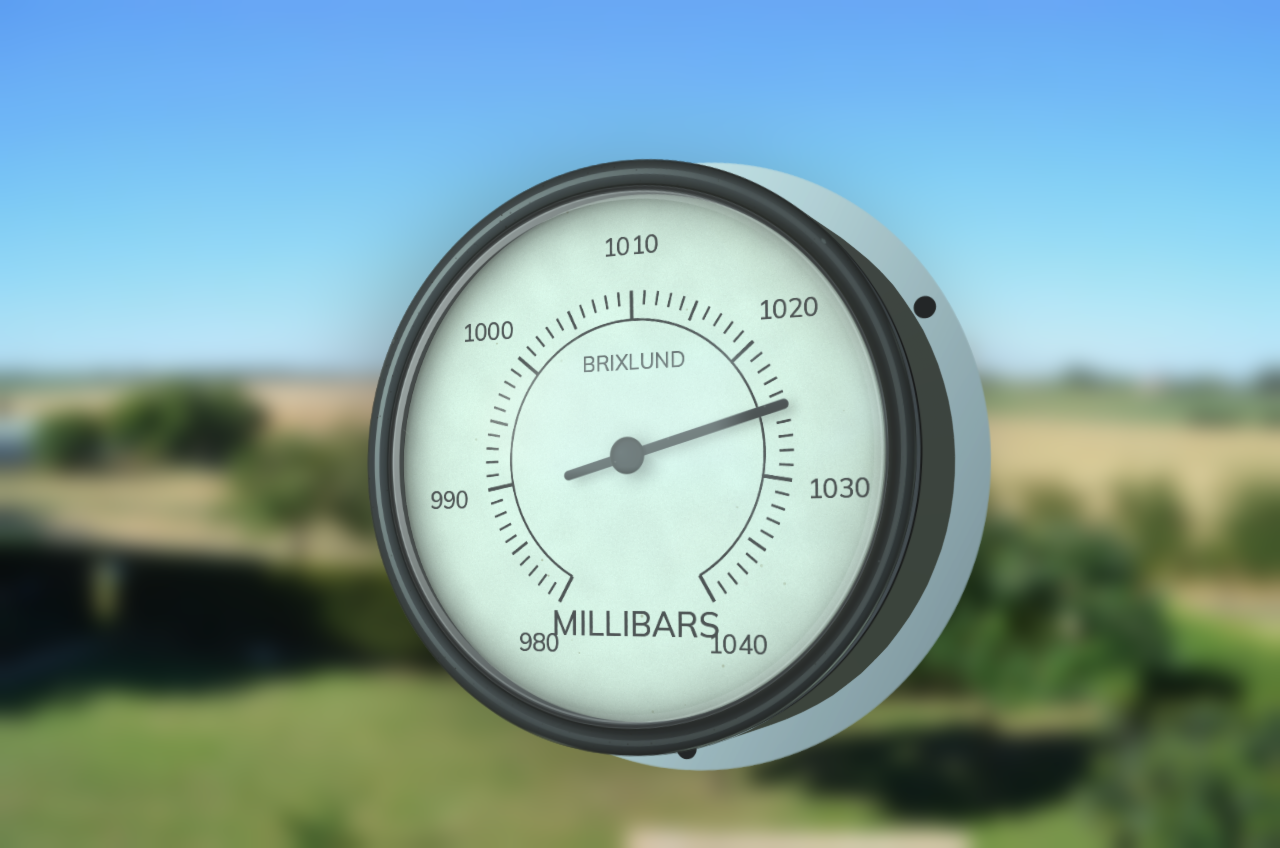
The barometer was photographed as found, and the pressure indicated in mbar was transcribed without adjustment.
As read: 1025 mbar
